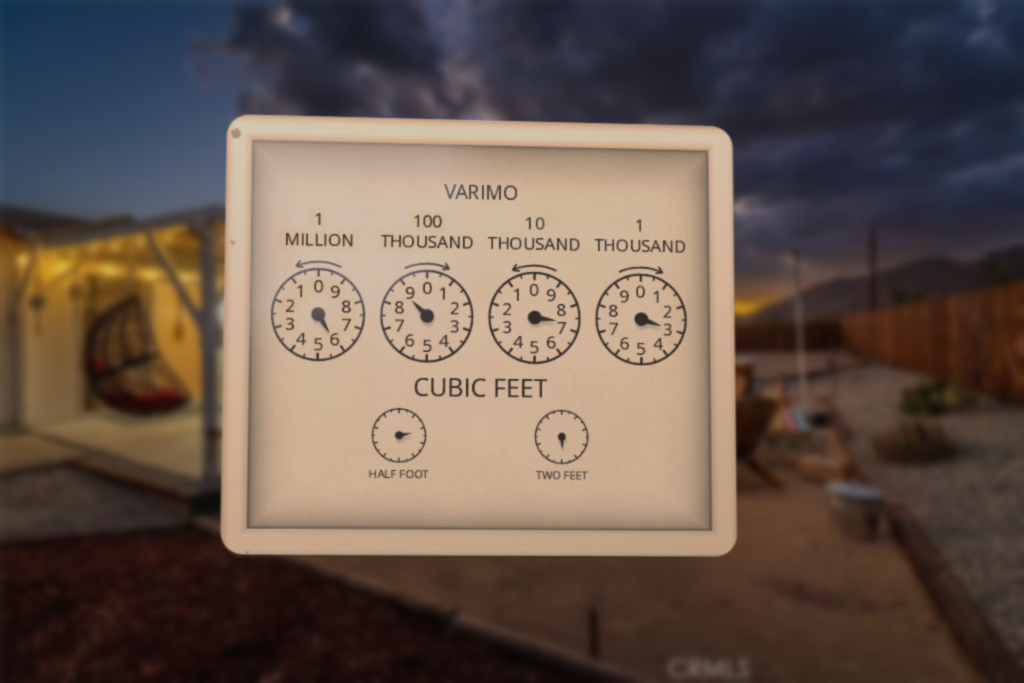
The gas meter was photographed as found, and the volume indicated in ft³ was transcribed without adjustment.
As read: 587300 ft³
